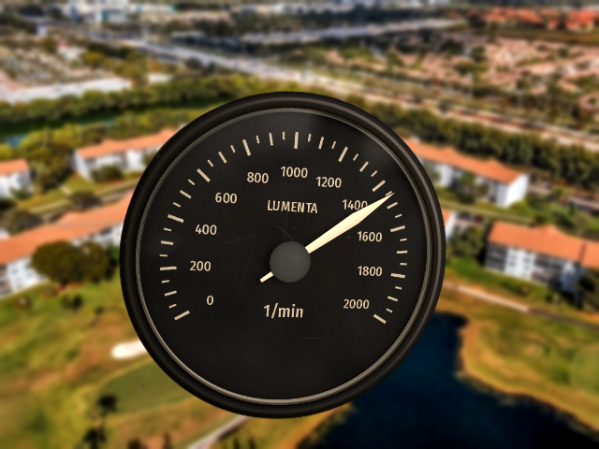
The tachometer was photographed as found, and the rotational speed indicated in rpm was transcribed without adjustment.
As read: 1450 rpm
